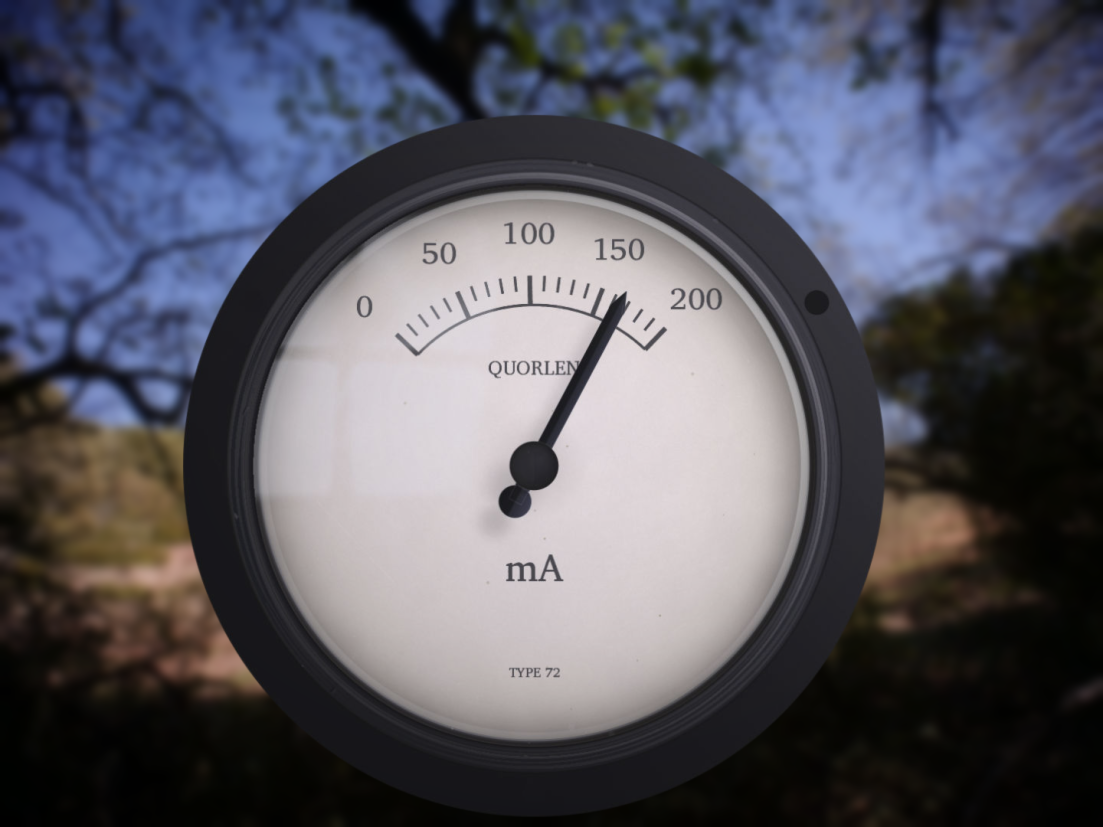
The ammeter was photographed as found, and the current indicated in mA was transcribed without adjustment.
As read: 165 mA
